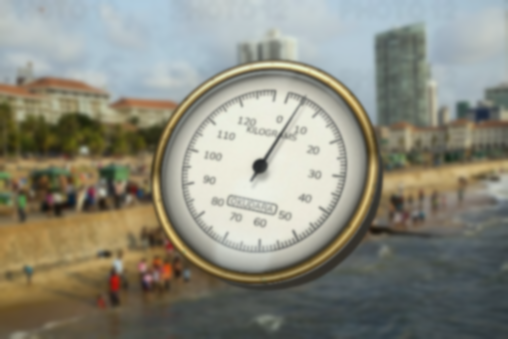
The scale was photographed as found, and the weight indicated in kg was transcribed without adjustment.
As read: 5 kg
